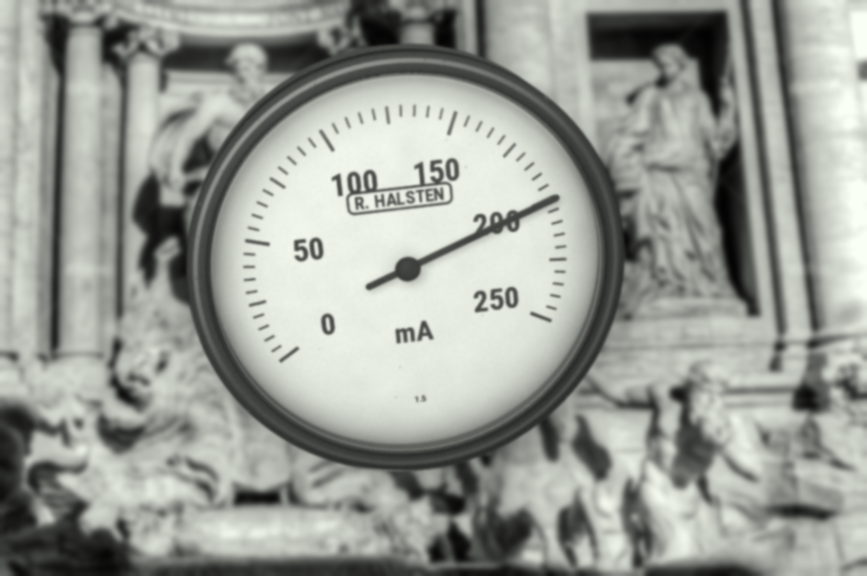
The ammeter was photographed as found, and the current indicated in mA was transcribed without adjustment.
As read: 200 mA
